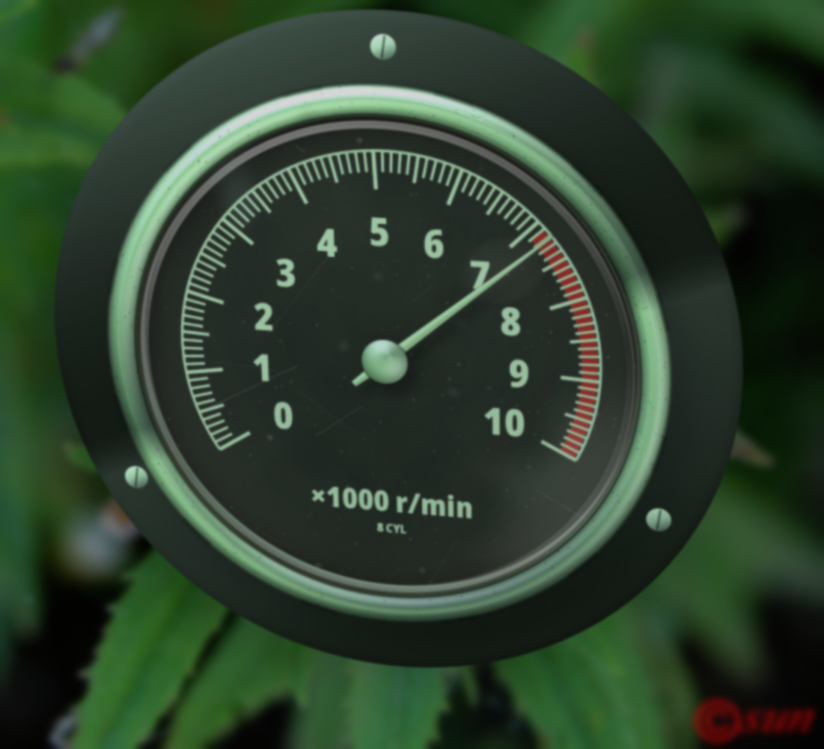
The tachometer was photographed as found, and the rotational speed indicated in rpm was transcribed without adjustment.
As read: 7200 rpm
